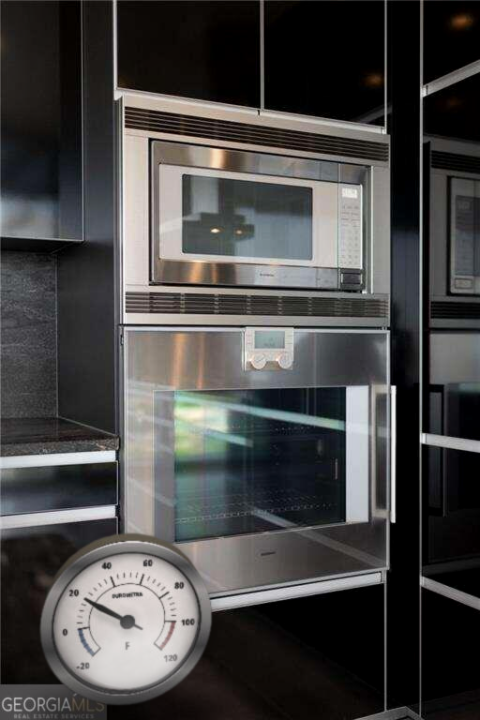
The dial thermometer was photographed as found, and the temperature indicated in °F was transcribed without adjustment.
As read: 20 °F
